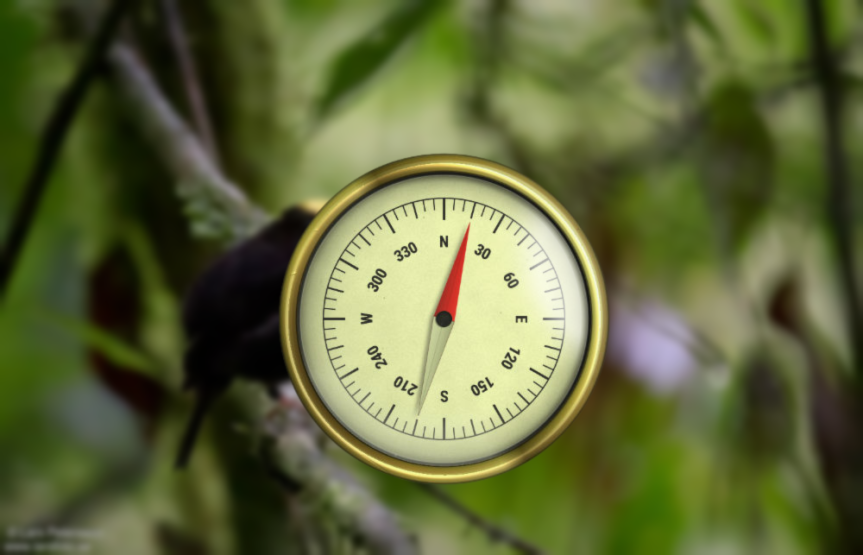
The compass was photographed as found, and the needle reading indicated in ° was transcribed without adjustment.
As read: 15 °
